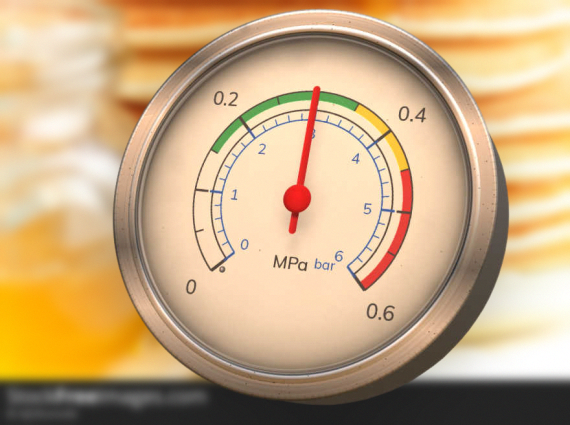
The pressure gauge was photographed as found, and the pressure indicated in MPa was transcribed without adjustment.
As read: 0.3 MPa
